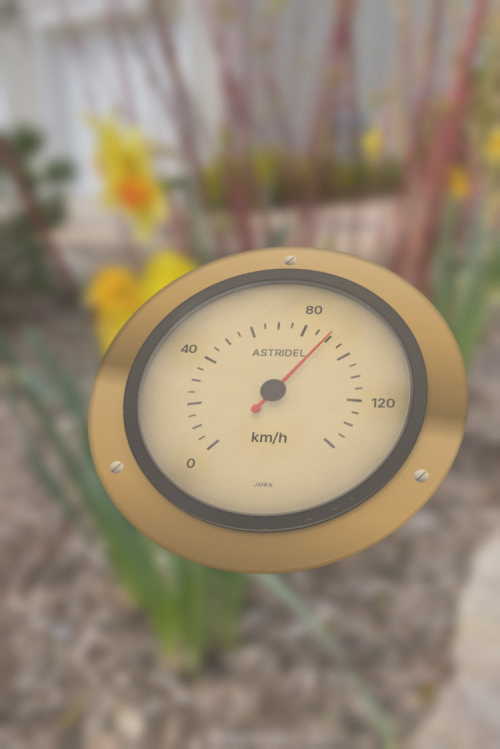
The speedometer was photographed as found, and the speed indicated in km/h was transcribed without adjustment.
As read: 90 km/h
